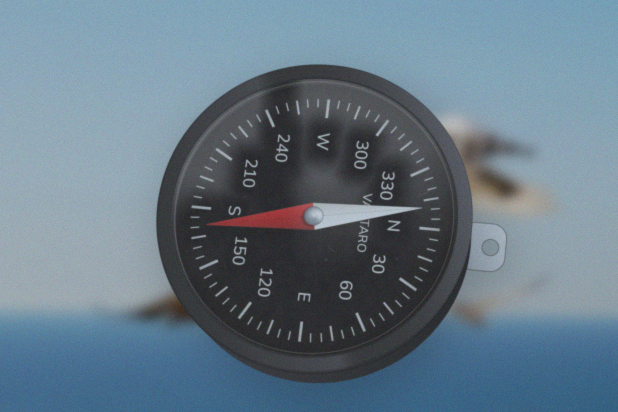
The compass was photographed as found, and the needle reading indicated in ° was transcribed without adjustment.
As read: 170 °
